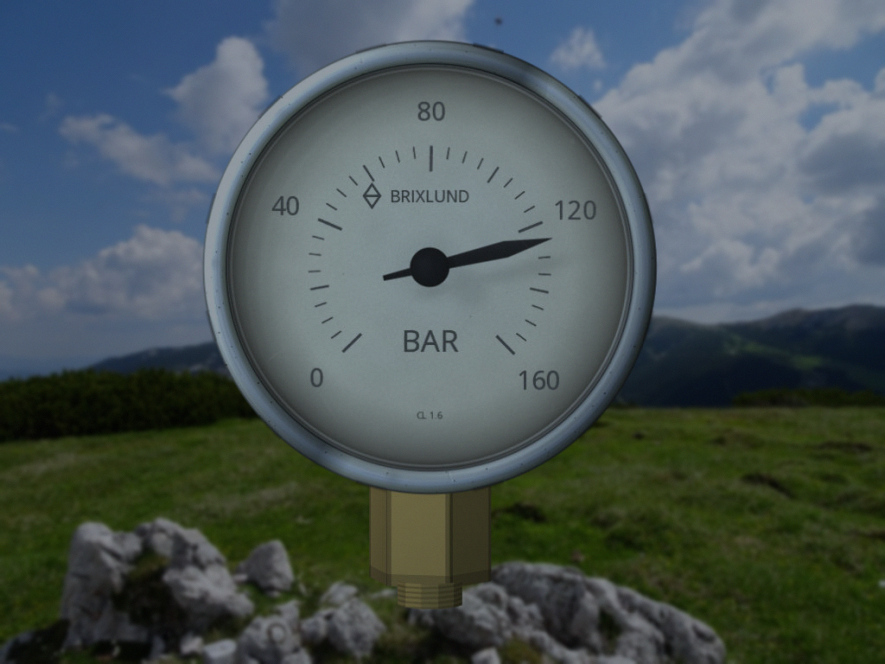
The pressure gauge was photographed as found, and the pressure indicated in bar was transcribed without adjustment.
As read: 125 bar
